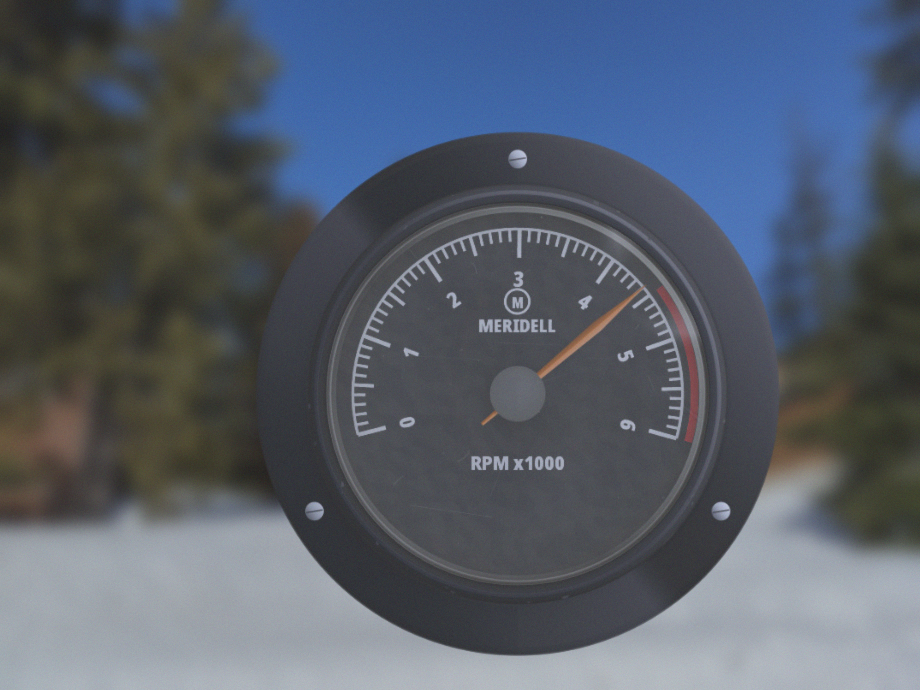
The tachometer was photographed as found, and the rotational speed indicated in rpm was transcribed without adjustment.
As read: 4400 rpm
